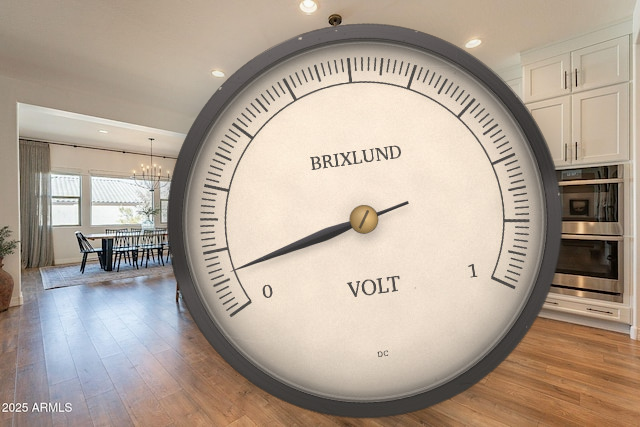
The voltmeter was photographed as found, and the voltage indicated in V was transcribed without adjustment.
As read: 0.06 V
